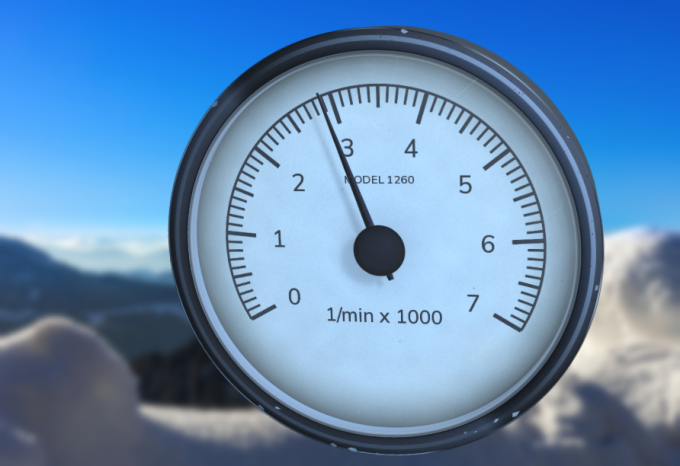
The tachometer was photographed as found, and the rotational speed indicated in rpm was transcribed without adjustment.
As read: 2900 rpm
